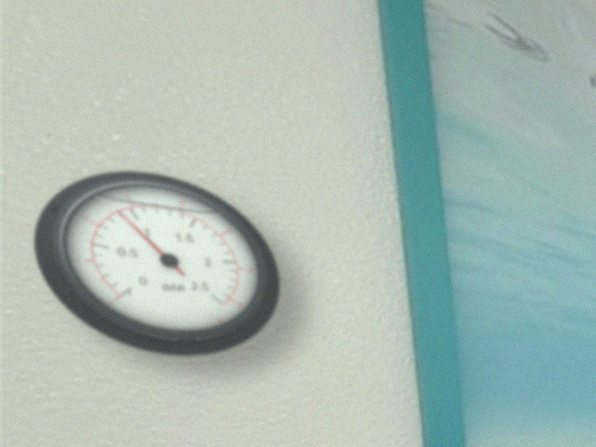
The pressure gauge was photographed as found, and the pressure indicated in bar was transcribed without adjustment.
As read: 0.9 bar
